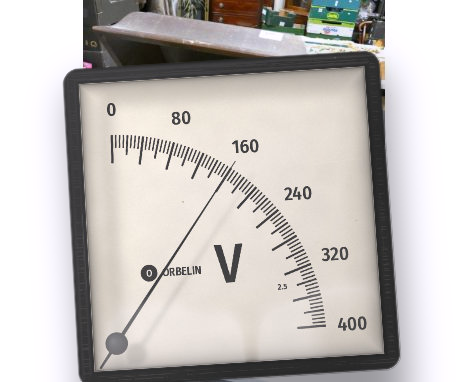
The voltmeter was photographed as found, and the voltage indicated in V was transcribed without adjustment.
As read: 160 V
